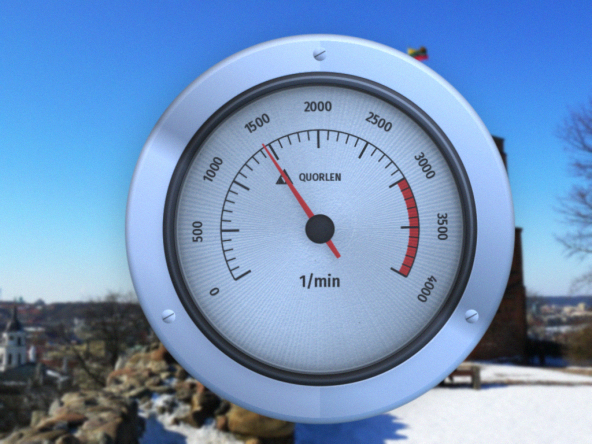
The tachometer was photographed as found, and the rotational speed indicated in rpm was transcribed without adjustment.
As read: 1450 rpm
